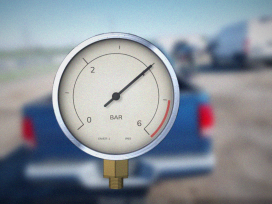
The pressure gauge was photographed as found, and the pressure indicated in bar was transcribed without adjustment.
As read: 4 bar
